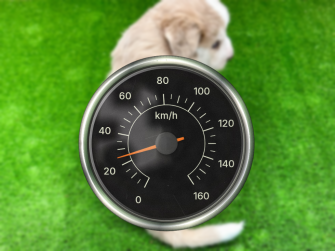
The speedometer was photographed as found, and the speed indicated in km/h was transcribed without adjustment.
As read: 25 km/h
